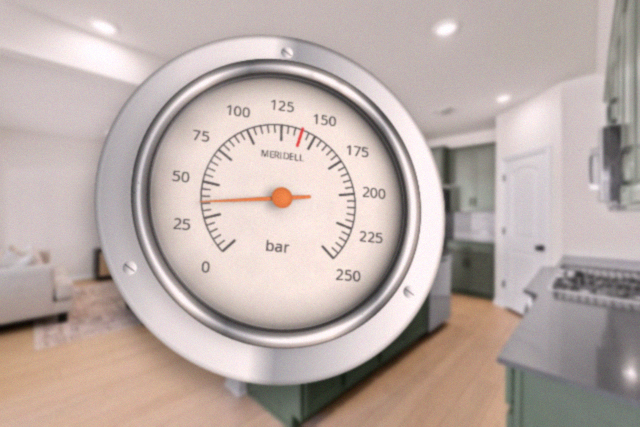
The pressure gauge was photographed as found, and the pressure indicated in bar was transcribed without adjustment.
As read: 35 bar
